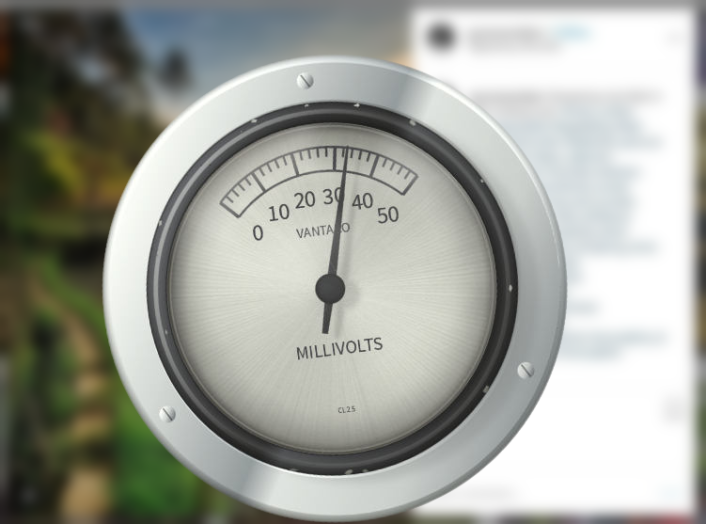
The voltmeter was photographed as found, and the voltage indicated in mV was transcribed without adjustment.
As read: 33 mV
